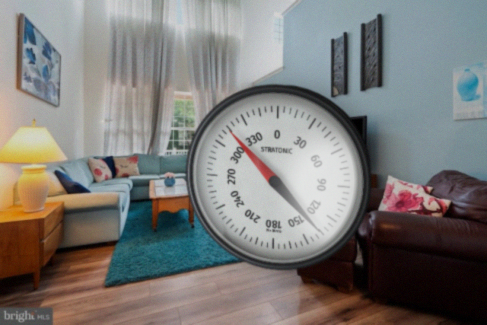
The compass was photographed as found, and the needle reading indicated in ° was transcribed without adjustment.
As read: 315 °
